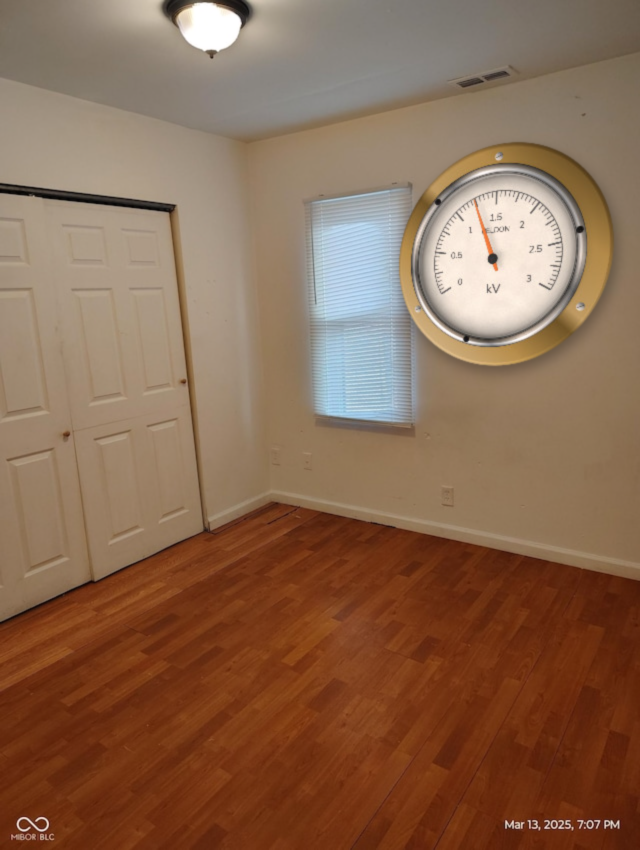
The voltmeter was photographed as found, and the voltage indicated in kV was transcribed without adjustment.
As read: 1.25 kV
